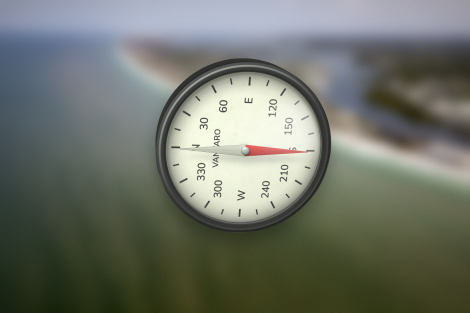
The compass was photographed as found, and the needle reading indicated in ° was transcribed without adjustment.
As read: 180 °
